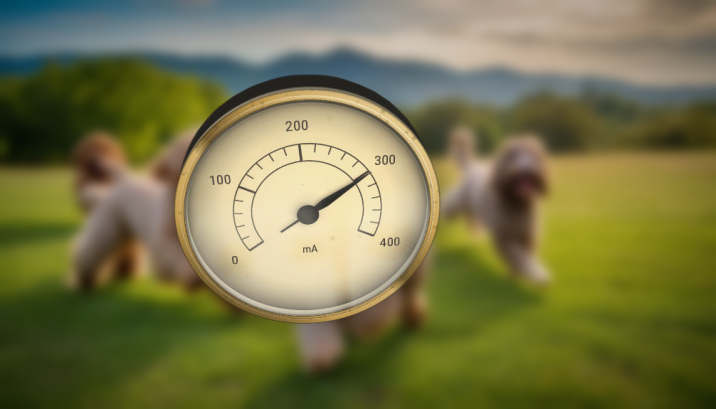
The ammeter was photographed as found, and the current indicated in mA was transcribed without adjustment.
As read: 300 mA
